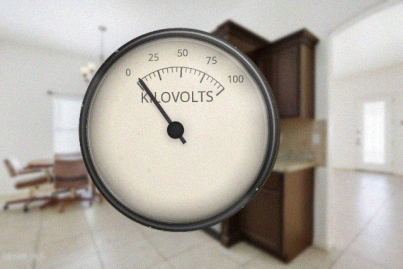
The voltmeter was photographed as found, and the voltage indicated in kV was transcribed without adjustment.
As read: 5 kV
